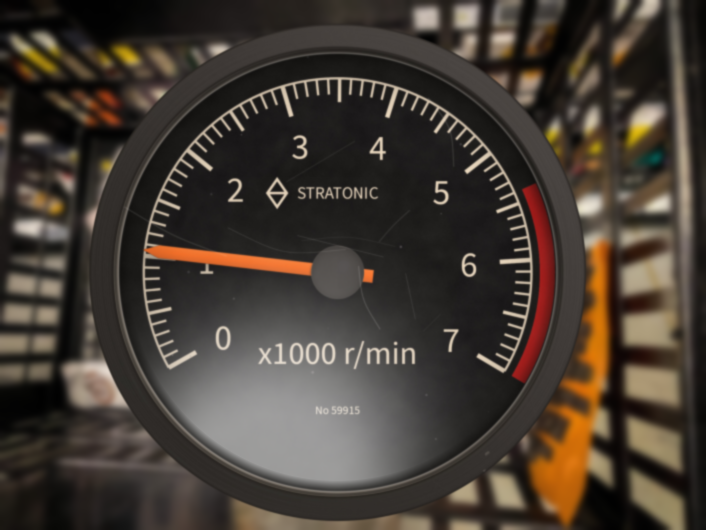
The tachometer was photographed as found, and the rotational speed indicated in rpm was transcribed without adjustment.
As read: 1050 rpm
